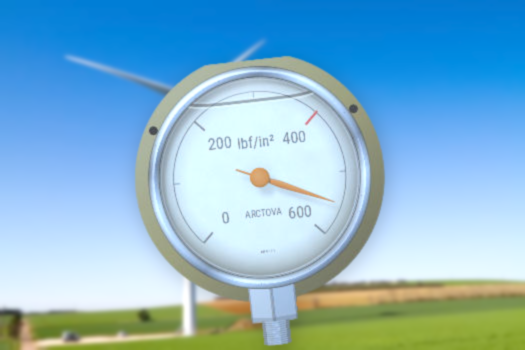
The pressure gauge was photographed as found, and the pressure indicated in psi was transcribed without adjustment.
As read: 550 psi
